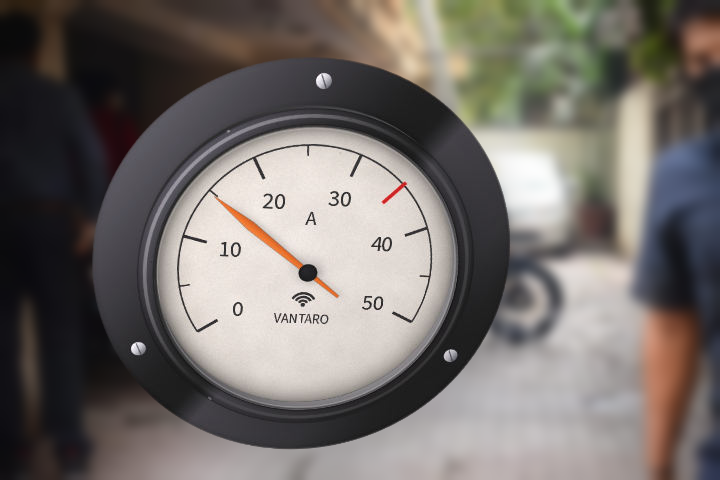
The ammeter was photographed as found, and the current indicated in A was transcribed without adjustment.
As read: 15 A
